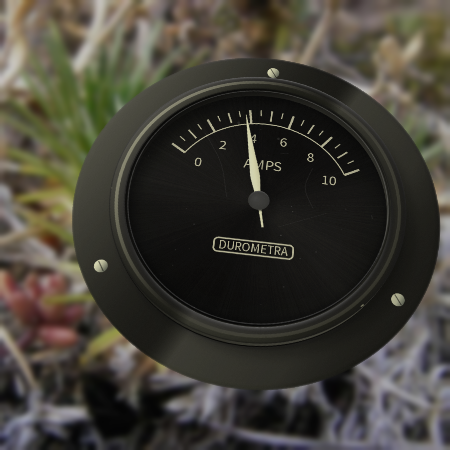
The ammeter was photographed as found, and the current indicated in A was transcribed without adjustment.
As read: 3.75 A
